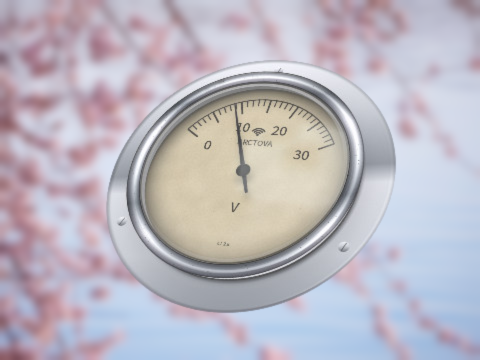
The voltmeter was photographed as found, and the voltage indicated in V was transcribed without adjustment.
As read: 9 V
